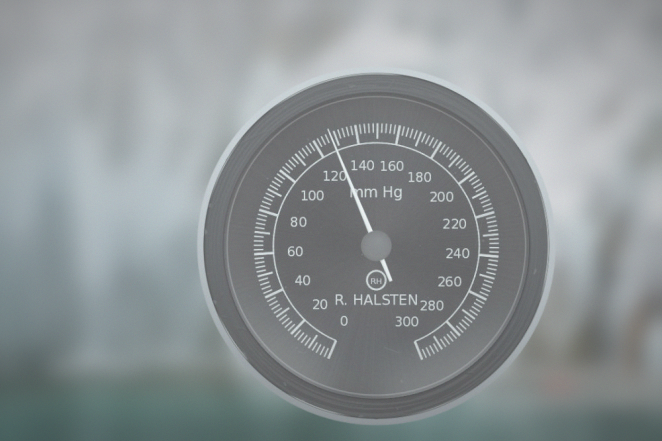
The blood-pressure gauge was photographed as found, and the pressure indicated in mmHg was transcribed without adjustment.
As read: 128 mmHg
